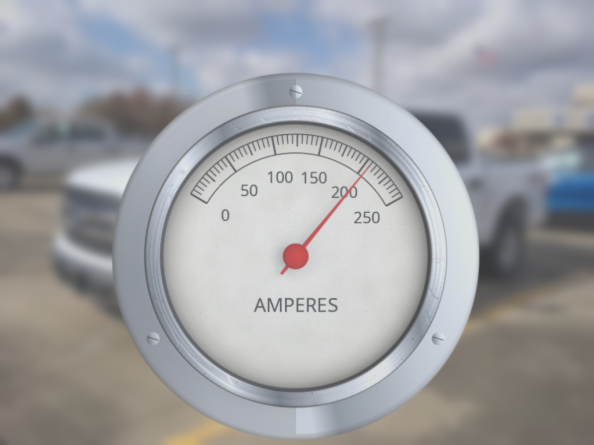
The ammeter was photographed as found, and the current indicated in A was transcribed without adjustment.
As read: 205 A
